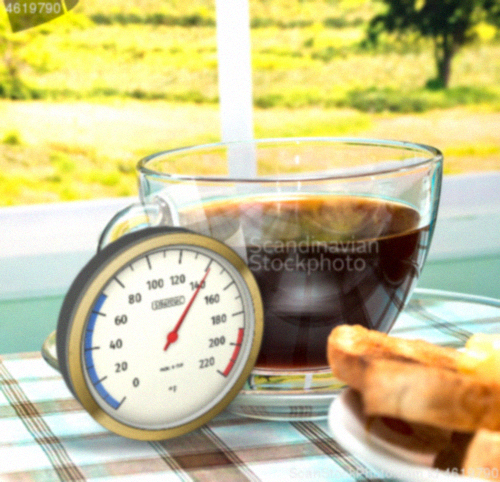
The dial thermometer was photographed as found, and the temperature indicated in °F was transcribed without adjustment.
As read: 140 °F
